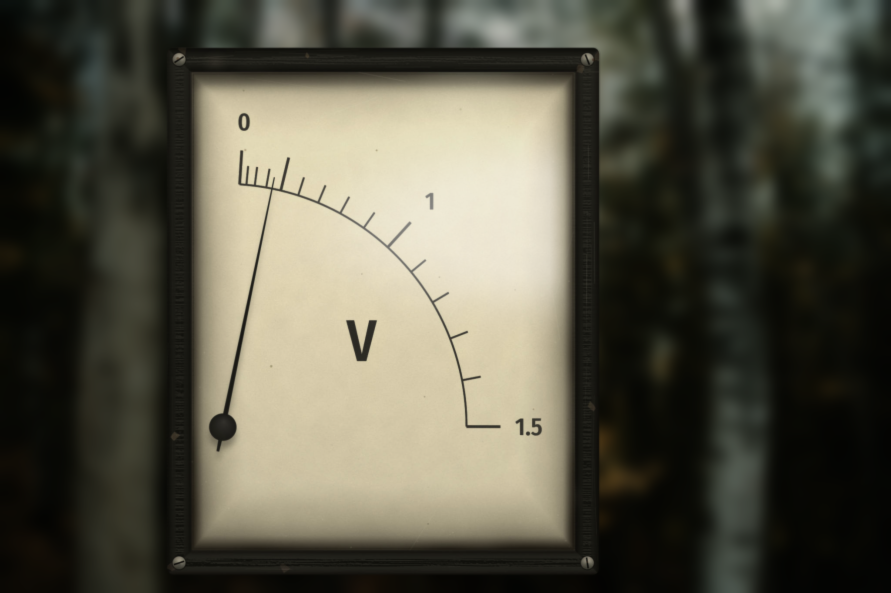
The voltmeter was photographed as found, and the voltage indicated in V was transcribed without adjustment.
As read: 0.45 V
